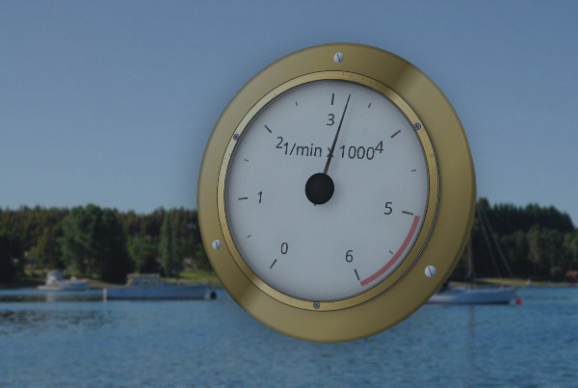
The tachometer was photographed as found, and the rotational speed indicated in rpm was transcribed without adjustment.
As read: 3250 rpm
